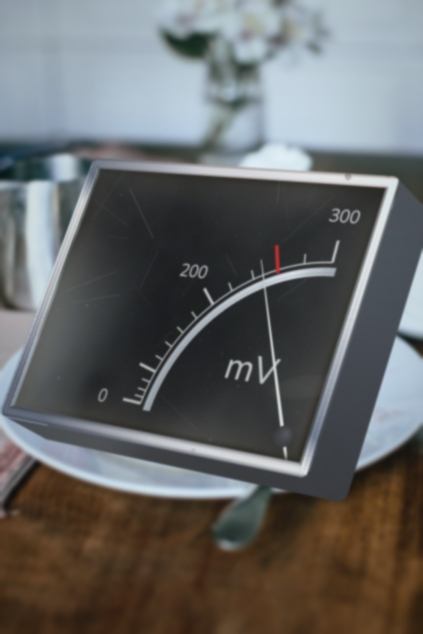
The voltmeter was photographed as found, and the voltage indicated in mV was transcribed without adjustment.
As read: 250 mV
